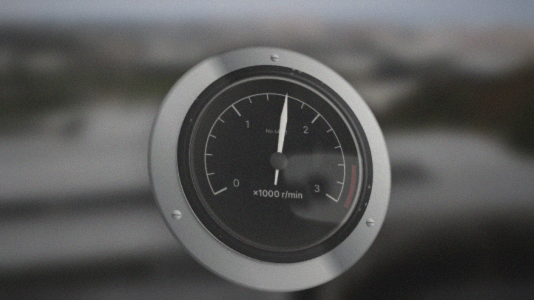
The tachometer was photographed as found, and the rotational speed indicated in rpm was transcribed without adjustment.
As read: 1600 rpm
